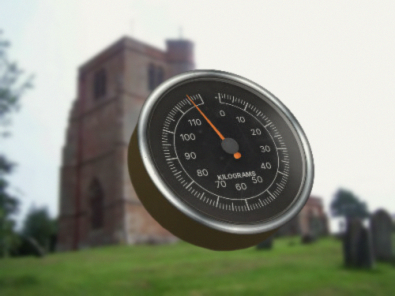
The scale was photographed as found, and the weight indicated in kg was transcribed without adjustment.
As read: 115 kg
